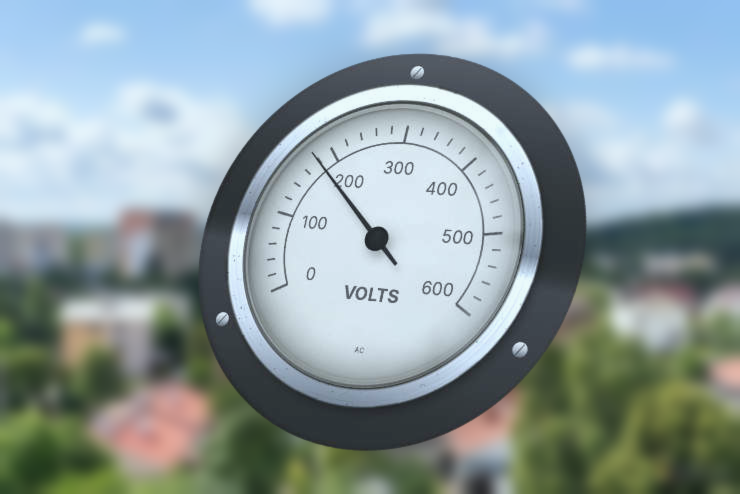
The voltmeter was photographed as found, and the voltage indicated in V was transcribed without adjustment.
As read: 180 V
